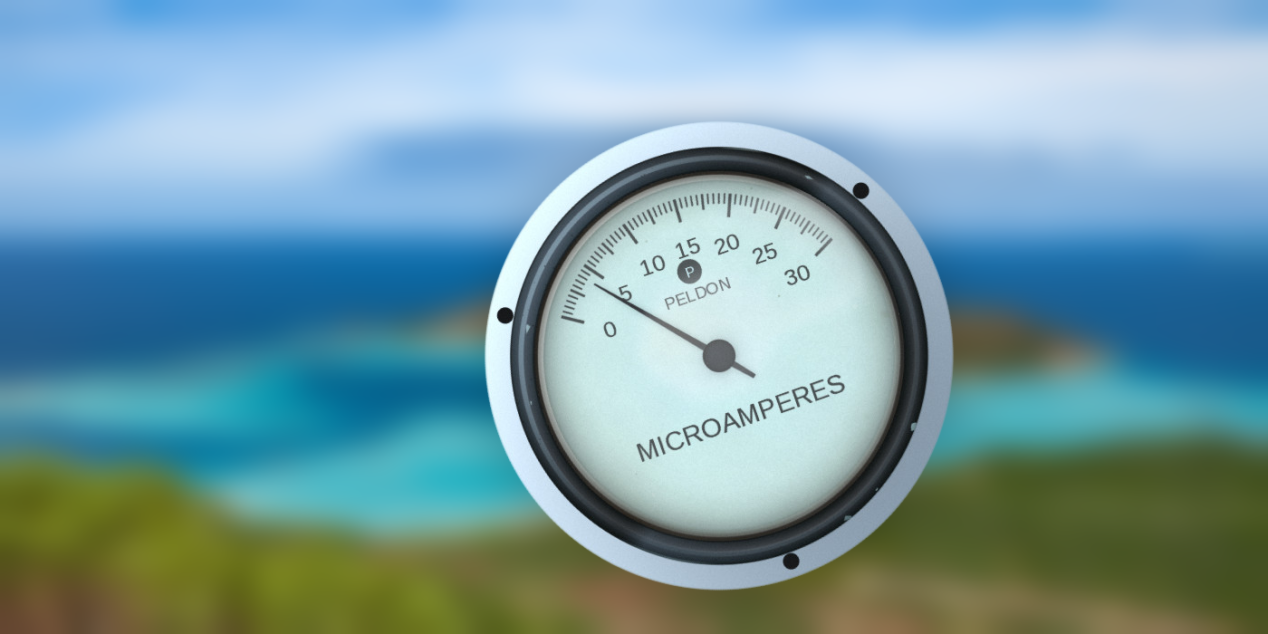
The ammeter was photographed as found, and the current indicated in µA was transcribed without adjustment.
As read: 4 µA
